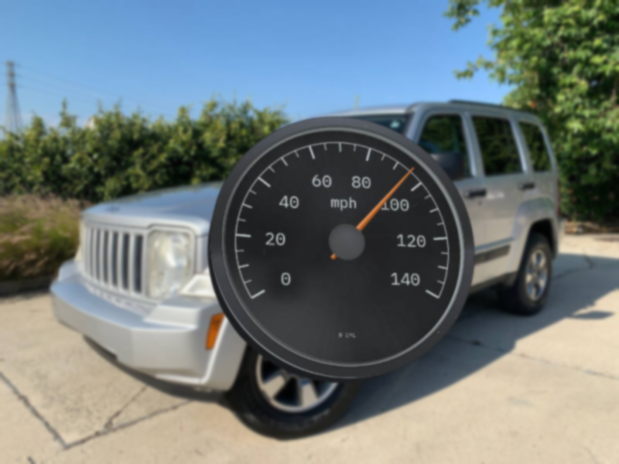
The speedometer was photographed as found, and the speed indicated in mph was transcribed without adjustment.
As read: 95 mph
